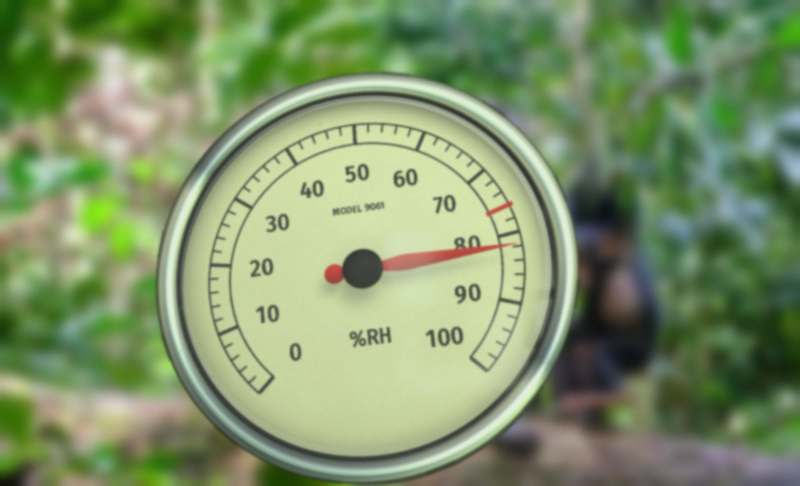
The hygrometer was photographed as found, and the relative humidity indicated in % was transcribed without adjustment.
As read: 82 %
